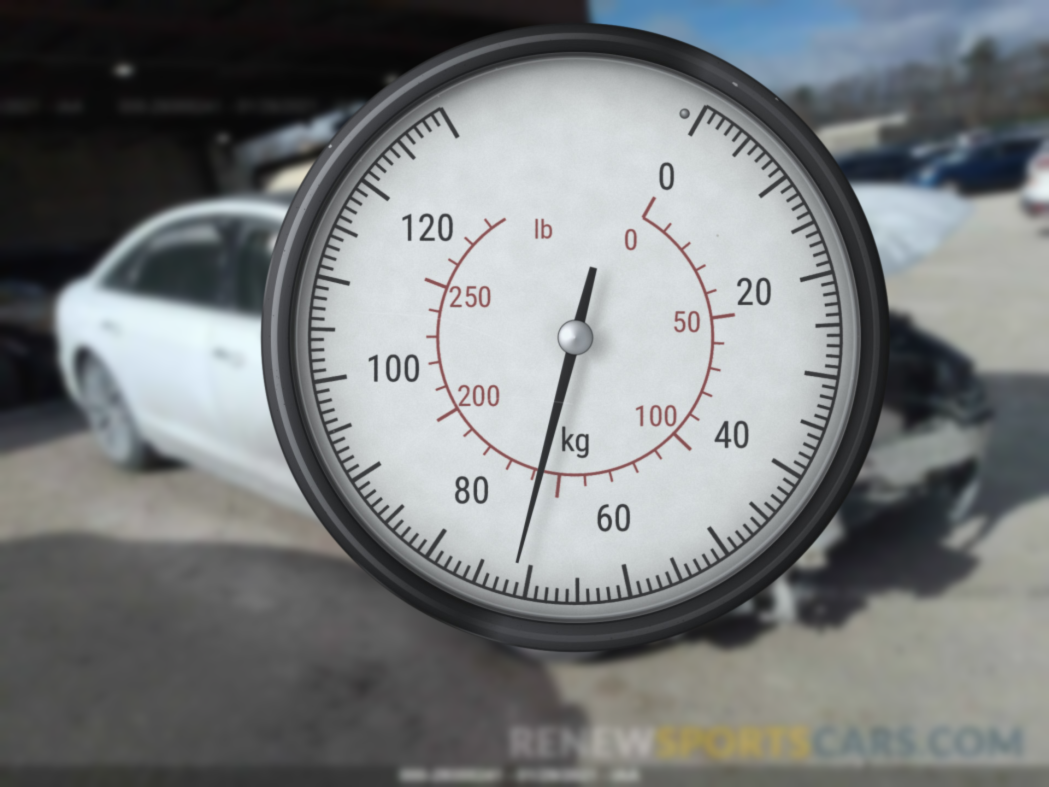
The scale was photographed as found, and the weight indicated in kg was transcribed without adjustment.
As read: 71.5 kg
